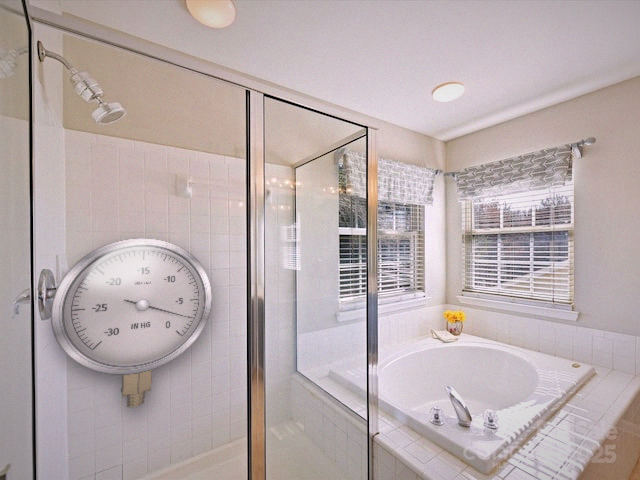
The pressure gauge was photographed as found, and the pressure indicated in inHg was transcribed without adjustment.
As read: -2.5 inHg
